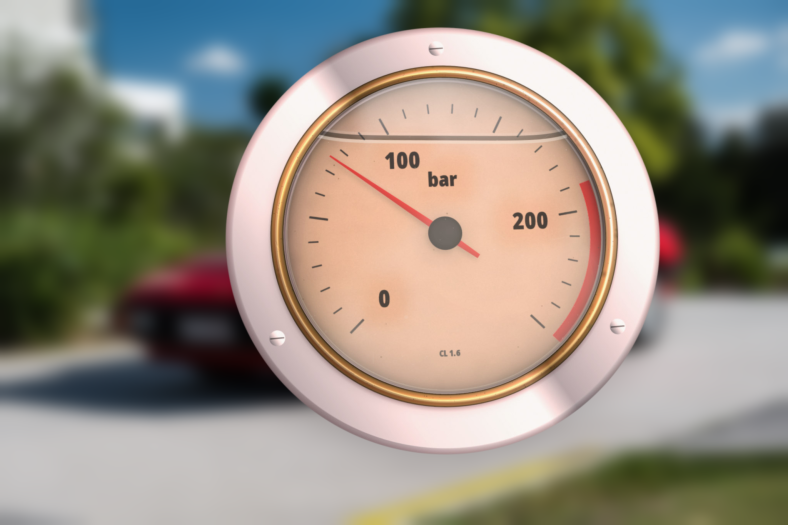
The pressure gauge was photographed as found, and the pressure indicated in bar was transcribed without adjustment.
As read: 75 bar
